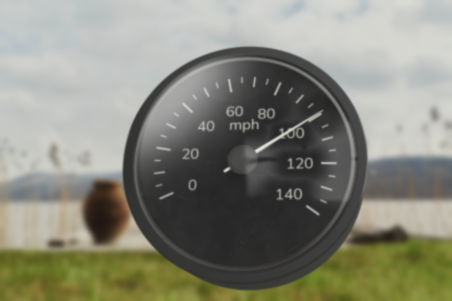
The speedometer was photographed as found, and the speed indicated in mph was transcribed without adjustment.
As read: 100 mph
